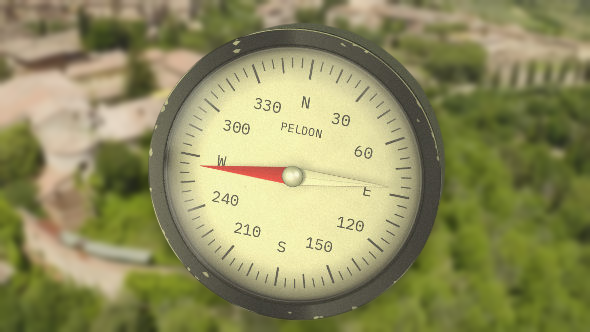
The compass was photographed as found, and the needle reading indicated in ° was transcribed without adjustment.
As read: 265 °
